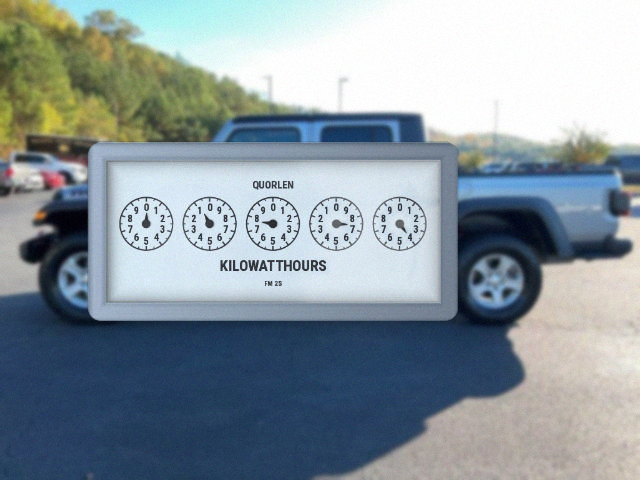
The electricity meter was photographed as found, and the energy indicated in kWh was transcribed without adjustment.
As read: 774 kWh
